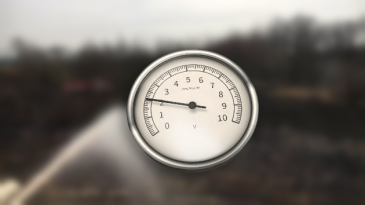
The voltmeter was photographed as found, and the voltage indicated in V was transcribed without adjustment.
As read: 2 V
